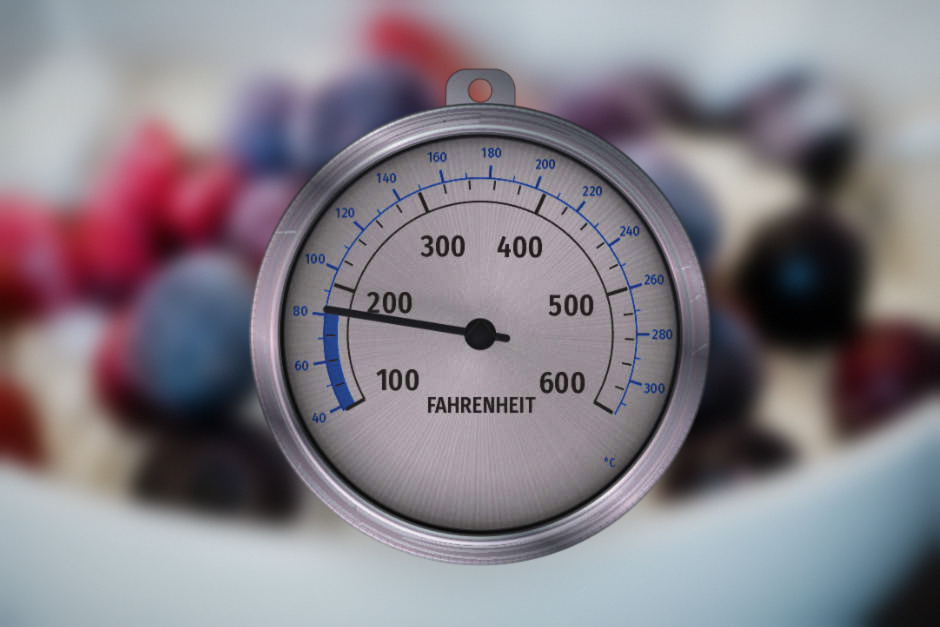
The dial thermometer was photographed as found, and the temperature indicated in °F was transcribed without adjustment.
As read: 180 °F
